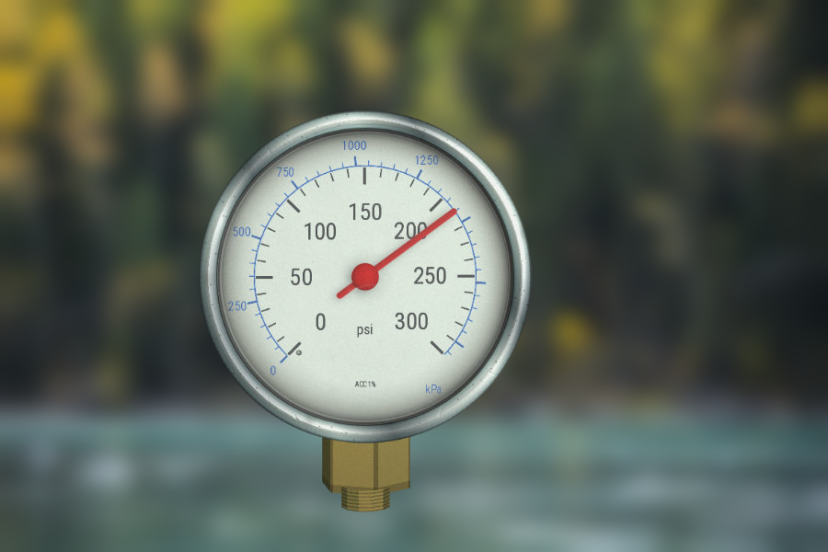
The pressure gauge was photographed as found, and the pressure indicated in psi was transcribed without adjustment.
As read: 210 psi
